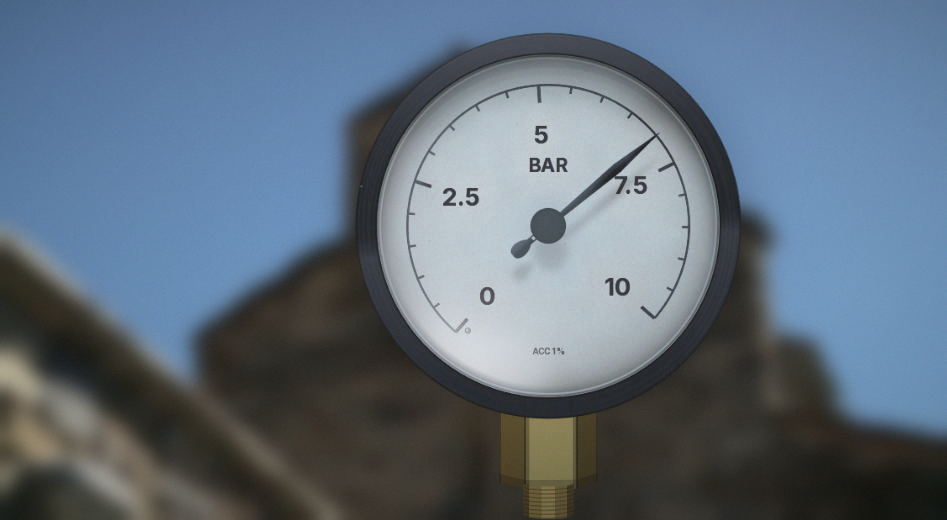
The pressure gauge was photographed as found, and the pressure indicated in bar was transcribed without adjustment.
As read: 7 bar
